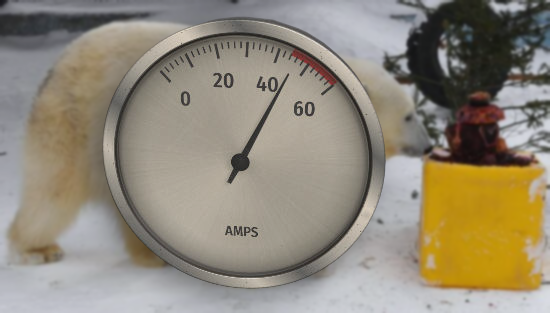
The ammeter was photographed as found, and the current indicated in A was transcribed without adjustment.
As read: 46 A
